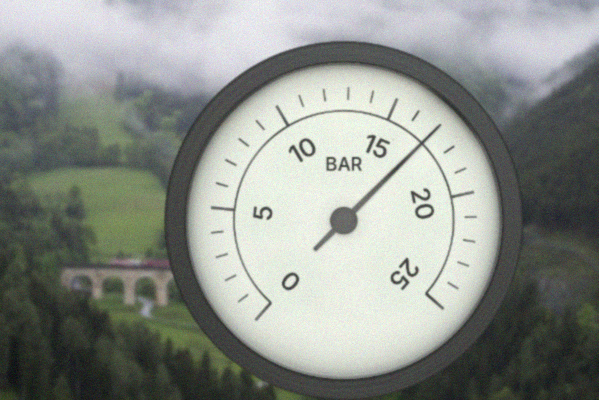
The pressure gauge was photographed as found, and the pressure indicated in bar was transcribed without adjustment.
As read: 17 bar
